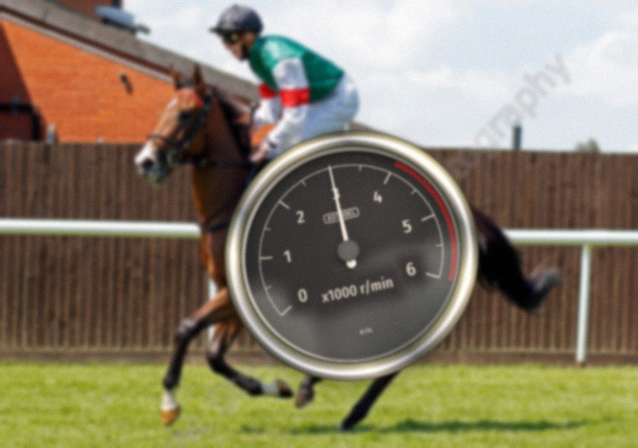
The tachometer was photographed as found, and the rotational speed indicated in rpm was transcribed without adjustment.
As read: 3000 rpm
